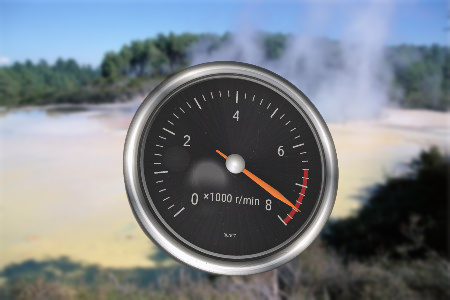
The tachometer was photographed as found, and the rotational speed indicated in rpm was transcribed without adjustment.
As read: 7600 rpm
